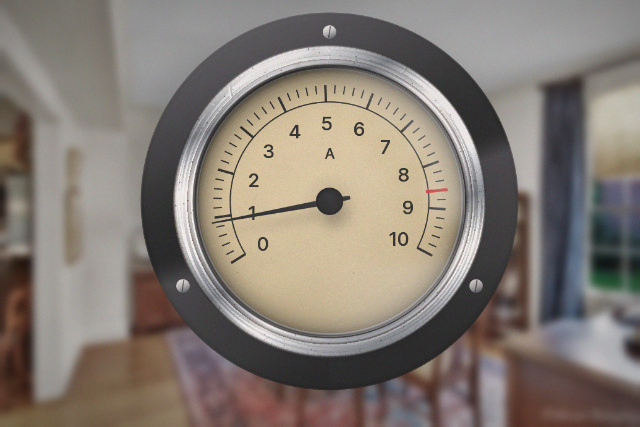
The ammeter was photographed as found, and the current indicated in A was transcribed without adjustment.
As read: 0.9 A
